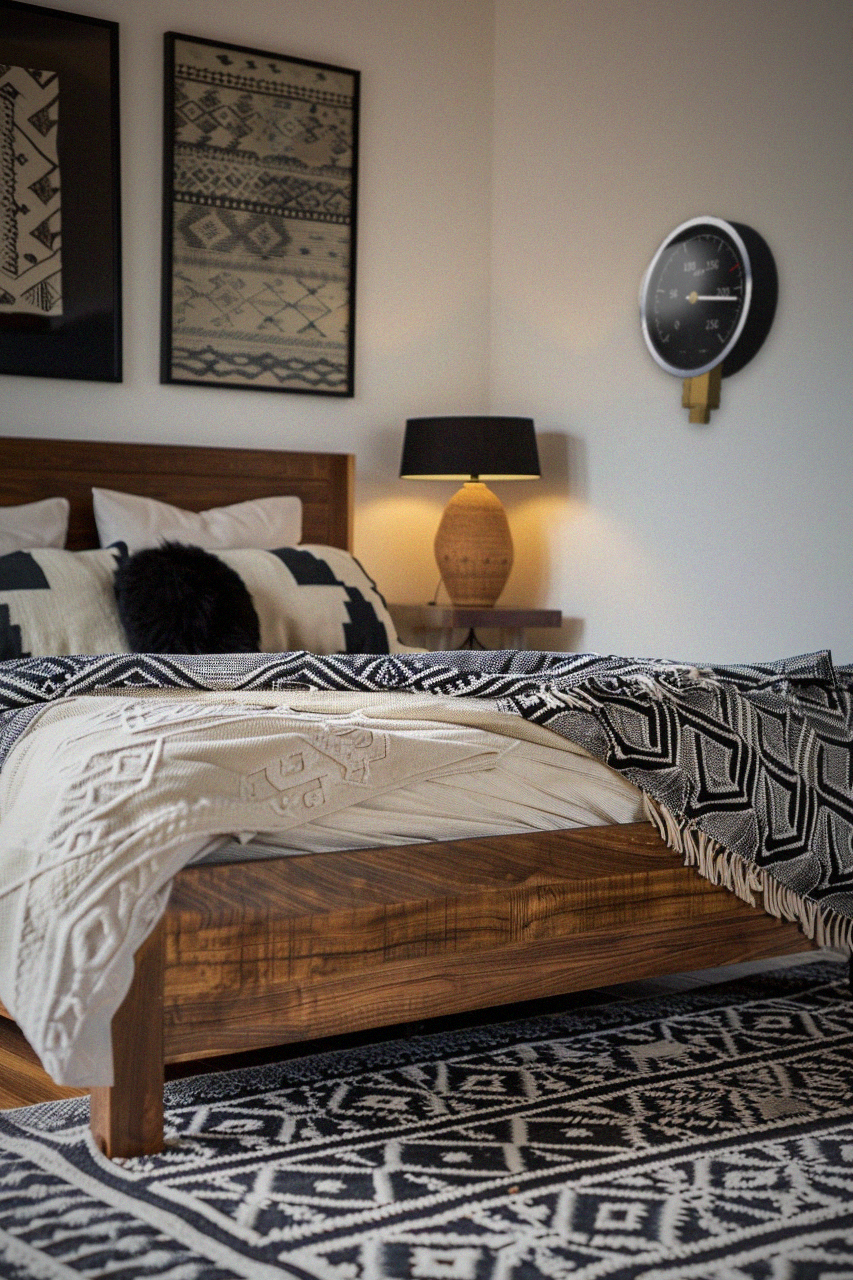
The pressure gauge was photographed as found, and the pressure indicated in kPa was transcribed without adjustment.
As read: 210 kPa
